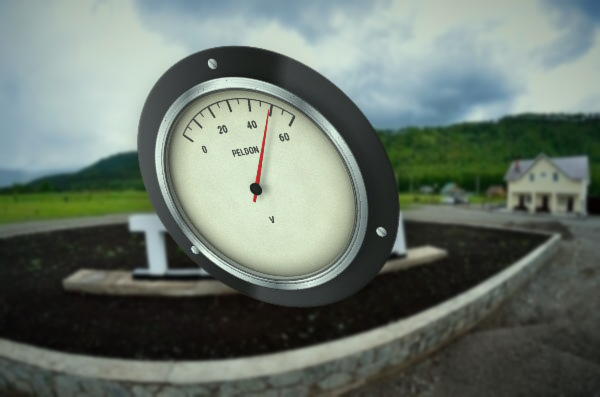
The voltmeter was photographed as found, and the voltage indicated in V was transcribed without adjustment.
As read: 50 V
